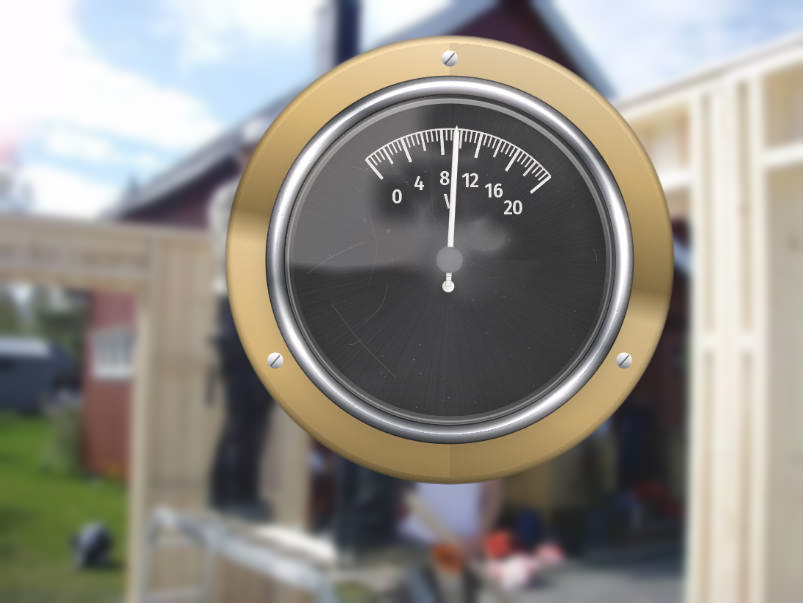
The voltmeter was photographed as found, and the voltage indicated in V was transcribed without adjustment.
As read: 9.5 V
